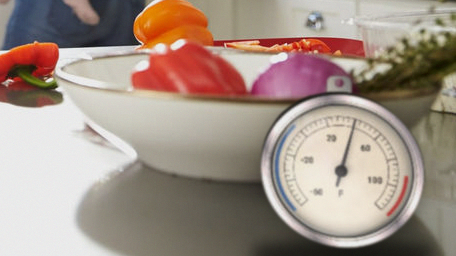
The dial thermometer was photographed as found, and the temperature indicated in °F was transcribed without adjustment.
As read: 40 °F
